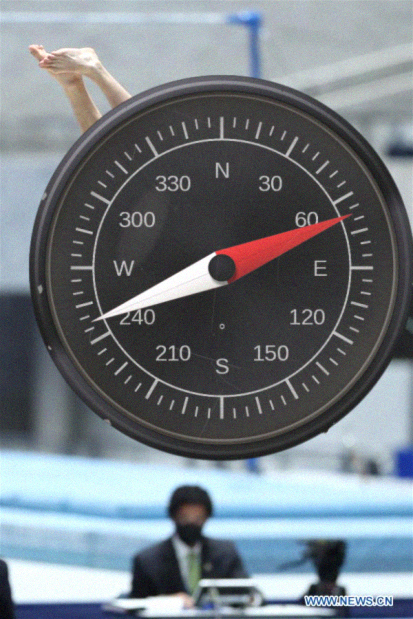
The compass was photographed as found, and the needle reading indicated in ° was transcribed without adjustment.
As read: 67.5 °
